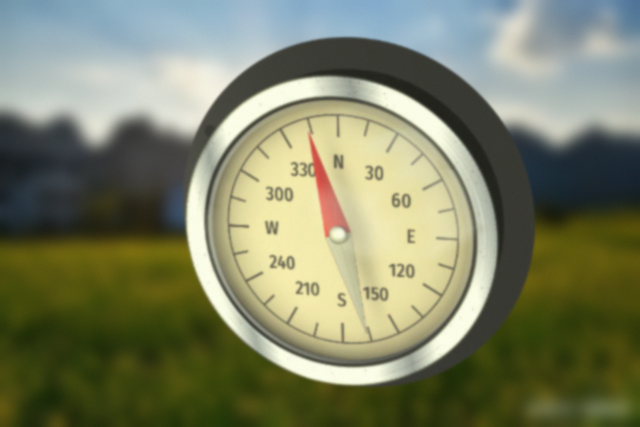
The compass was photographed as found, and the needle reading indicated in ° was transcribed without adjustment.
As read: 345 °
